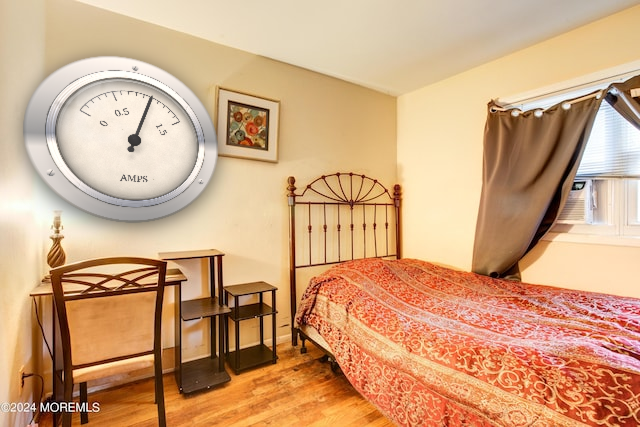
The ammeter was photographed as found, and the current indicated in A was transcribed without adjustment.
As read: 1 A
